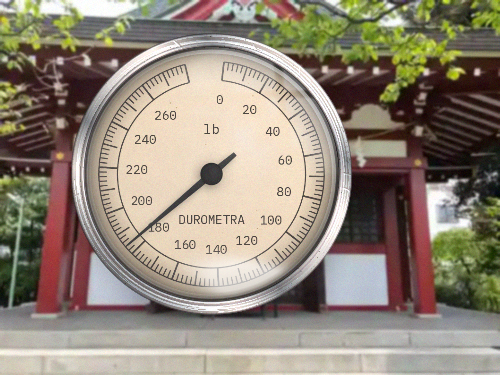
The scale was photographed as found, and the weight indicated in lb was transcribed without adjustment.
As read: 184 lb
